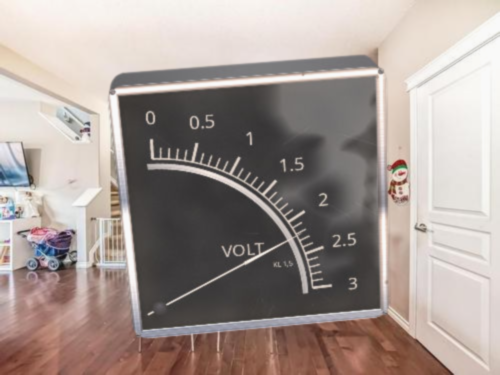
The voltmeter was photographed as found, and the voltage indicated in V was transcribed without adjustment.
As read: 2.2 V
